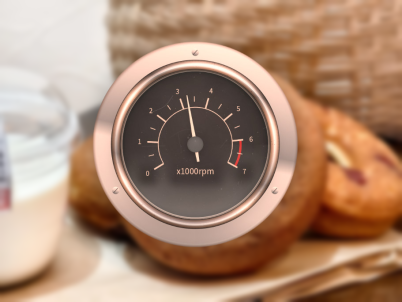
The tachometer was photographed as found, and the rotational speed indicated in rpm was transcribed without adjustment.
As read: 3250 rpm
